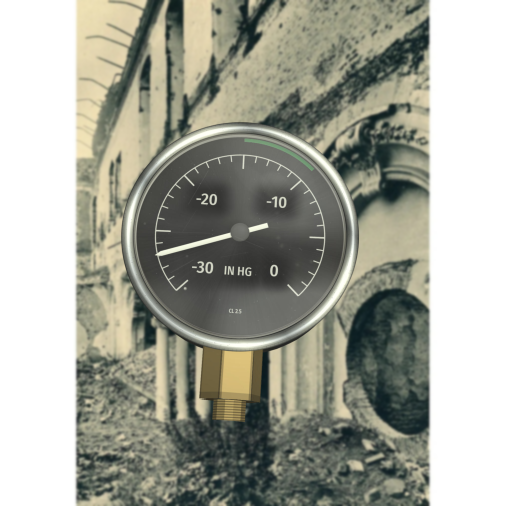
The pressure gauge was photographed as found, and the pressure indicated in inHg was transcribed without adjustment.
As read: -27 inHg
